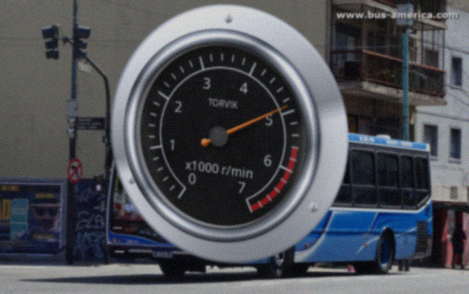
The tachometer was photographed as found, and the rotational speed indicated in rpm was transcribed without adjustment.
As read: 4900 rpm
